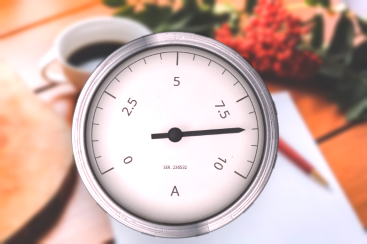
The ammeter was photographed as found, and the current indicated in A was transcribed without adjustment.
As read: 8.5 A
